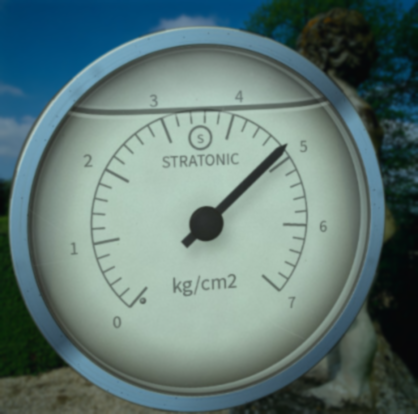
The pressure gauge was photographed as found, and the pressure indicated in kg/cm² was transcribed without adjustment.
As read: 4.8 kg/cm²
